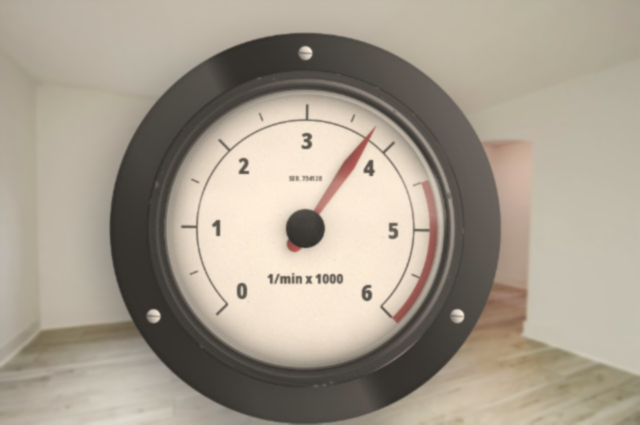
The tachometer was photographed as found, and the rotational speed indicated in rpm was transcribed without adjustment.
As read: 3750 rpm
